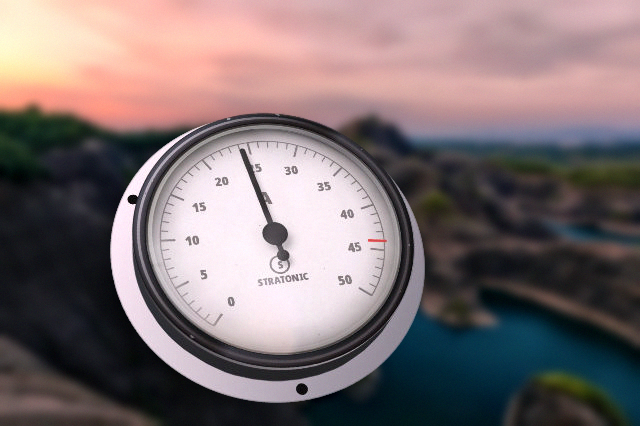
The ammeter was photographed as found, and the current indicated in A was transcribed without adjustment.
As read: 24 A
